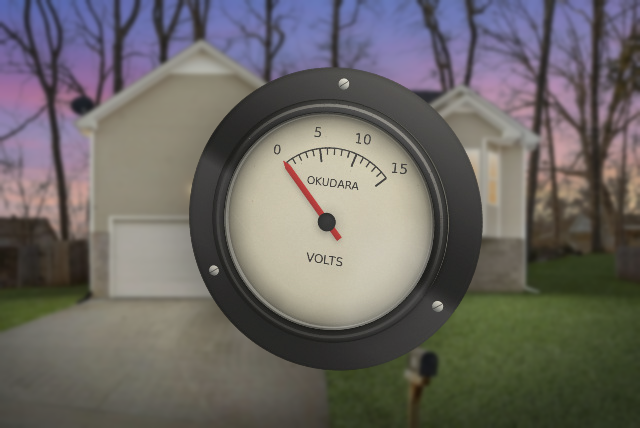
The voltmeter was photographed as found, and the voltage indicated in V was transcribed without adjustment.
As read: 0 V
